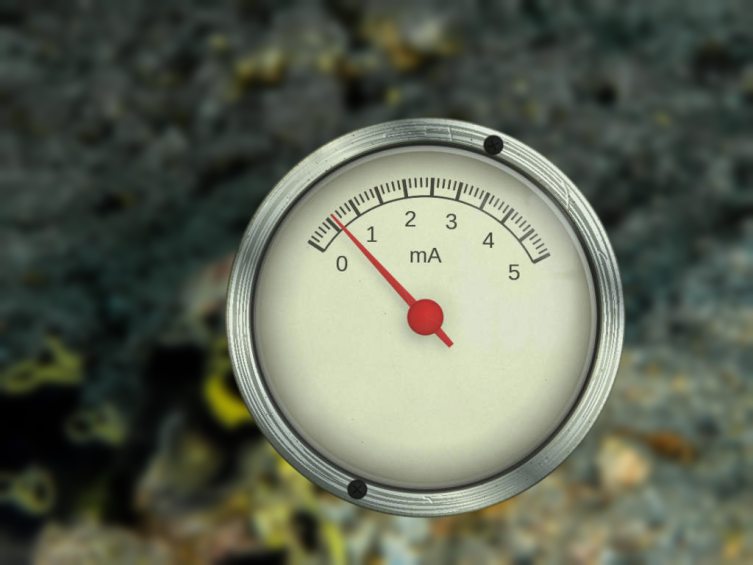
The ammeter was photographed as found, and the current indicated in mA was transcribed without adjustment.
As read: 0.6 mA
